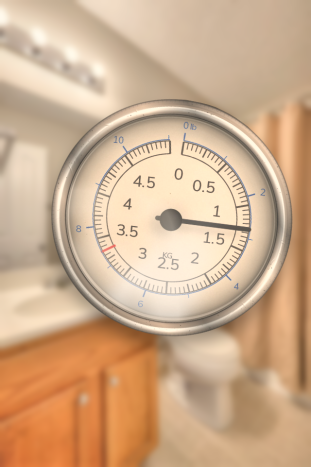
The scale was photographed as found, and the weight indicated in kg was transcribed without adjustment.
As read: 1.25 kg
